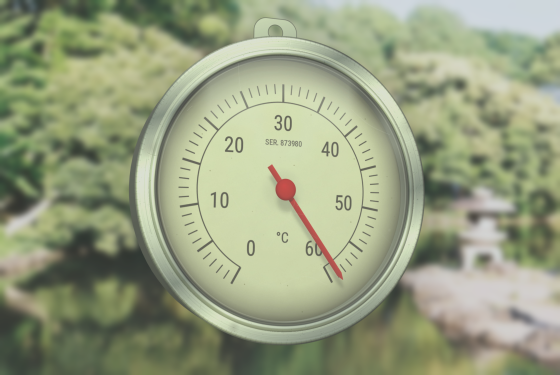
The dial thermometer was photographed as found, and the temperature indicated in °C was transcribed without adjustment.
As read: 59 °C
